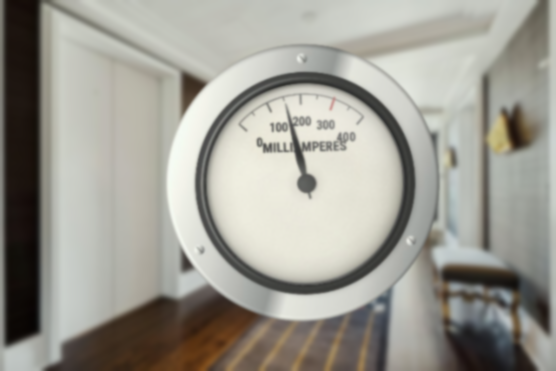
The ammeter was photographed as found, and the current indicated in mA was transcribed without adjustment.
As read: 150 mA
